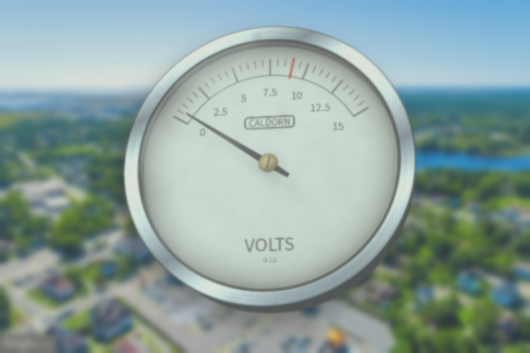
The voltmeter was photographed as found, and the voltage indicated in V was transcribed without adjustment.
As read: 0.5 V
